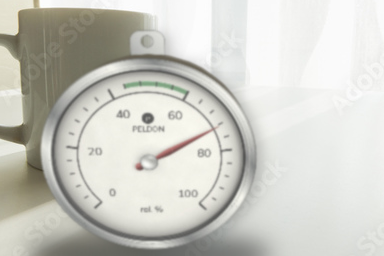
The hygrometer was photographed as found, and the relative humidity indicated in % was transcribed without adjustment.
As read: 72 %
